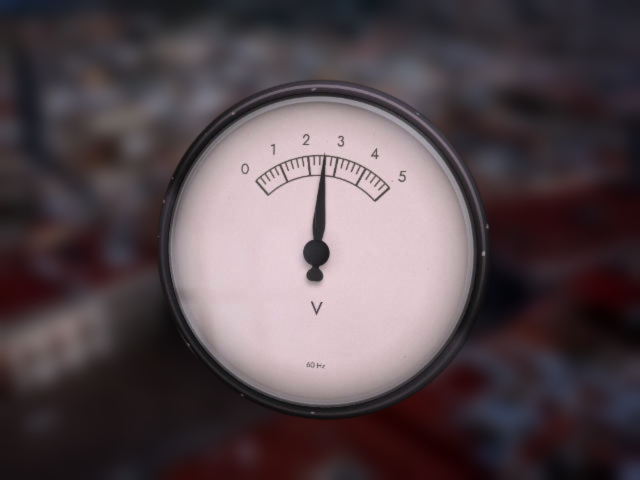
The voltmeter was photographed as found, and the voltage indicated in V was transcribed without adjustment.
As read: 2.6 V
